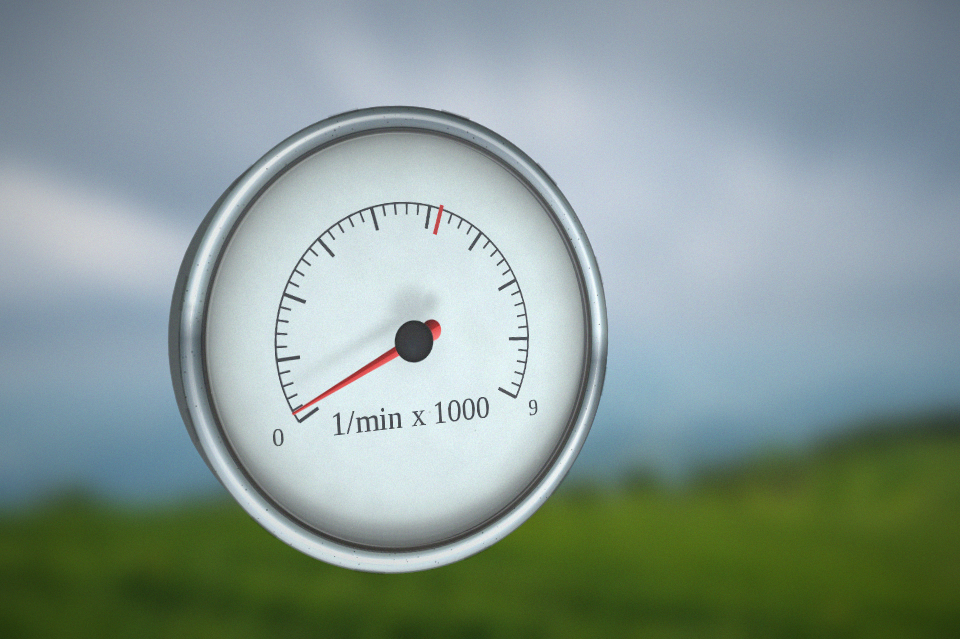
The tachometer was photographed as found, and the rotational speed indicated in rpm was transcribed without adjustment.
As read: 200 rpm
